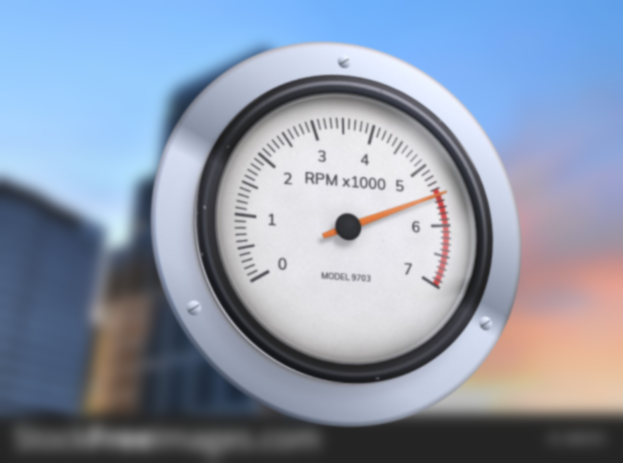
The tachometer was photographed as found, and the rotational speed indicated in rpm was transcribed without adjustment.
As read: 5500 rpm
